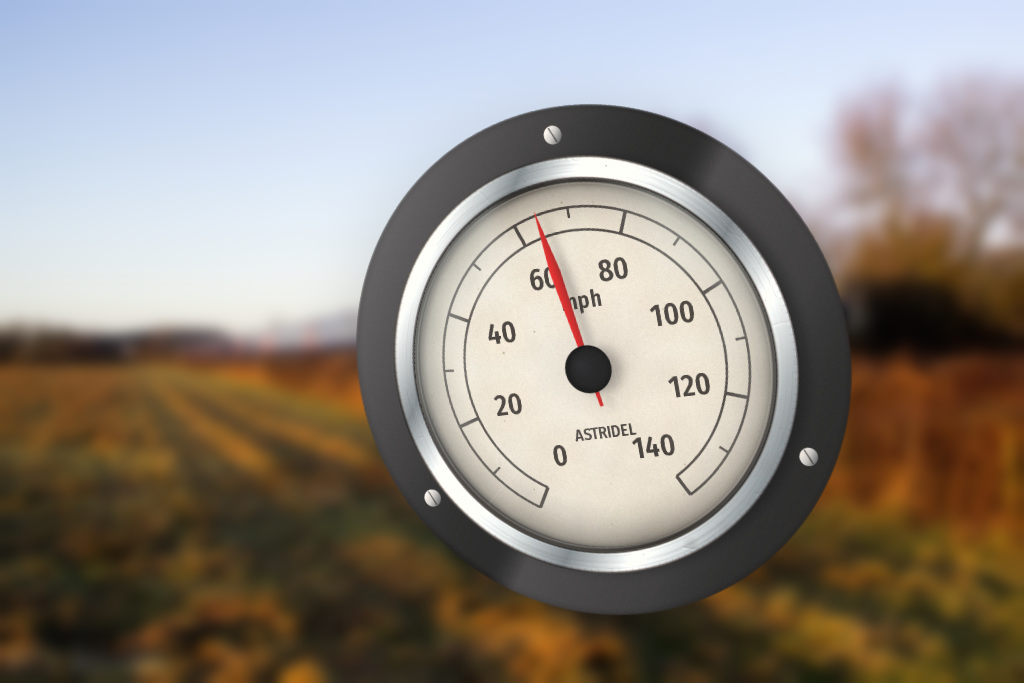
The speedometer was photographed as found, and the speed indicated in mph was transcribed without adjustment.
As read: 65 mph
